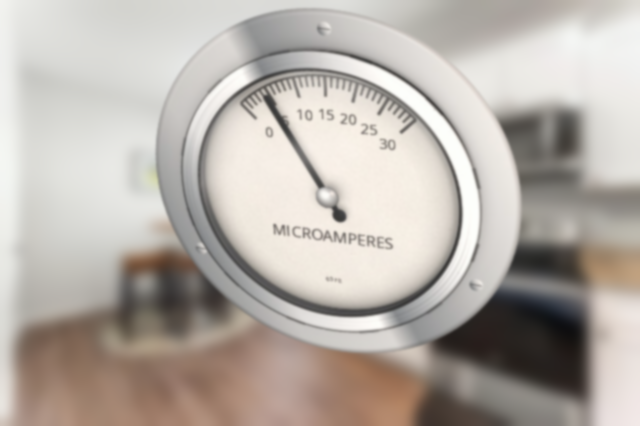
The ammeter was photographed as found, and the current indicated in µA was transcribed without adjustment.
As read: 5 µA
